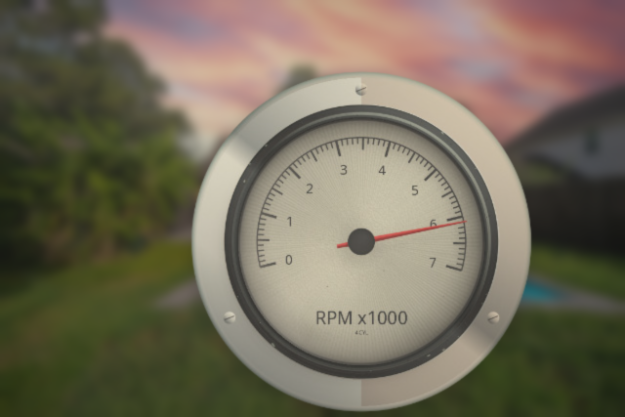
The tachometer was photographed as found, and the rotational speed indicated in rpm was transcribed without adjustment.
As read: 6100 rpm
